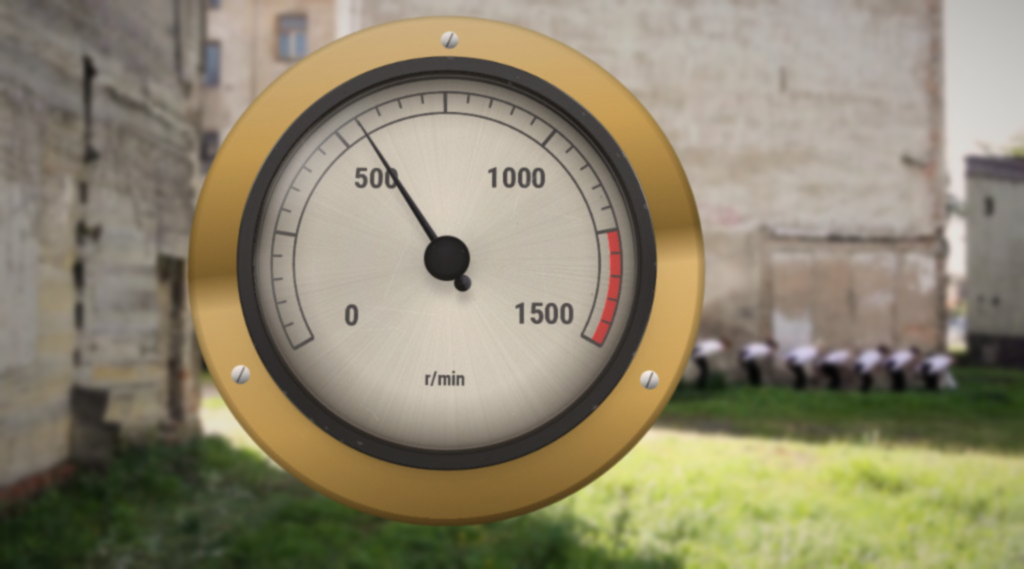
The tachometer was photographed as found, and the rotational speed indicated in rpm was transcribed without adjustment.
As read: 550 rpm
